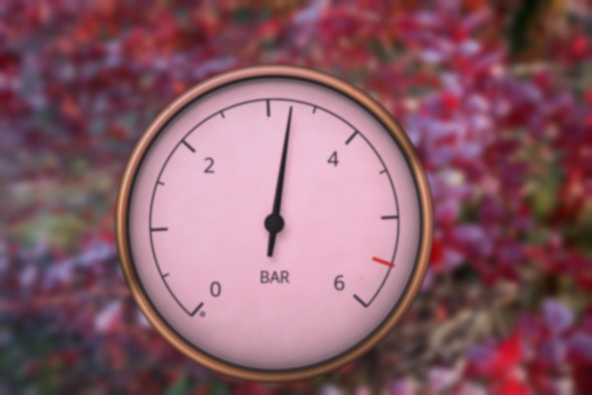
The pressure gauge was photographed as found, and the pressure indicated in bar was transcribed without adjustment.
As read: 3.25 bar
